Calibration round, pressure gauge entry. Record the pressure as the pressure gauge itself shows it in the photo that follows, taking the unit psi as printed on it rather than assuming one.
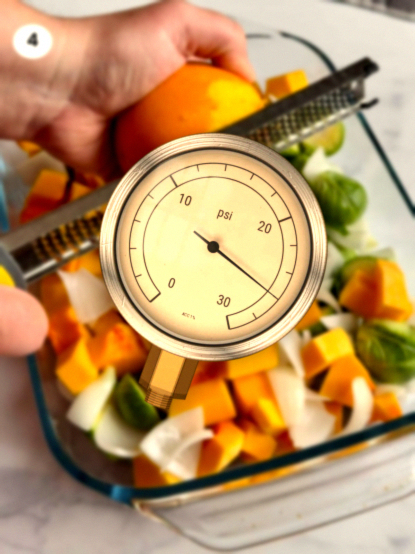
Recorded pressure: 26 psi
